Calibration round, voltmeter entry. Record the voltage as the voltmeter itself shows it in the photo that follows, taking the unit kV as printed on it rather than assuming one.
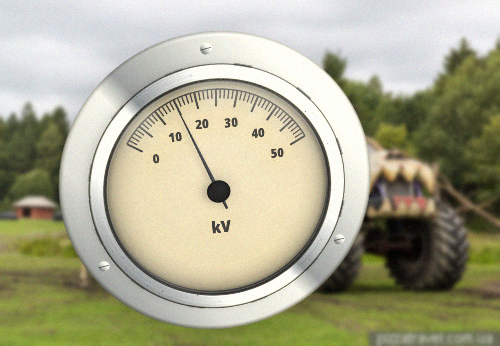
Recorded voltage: 15 kV
